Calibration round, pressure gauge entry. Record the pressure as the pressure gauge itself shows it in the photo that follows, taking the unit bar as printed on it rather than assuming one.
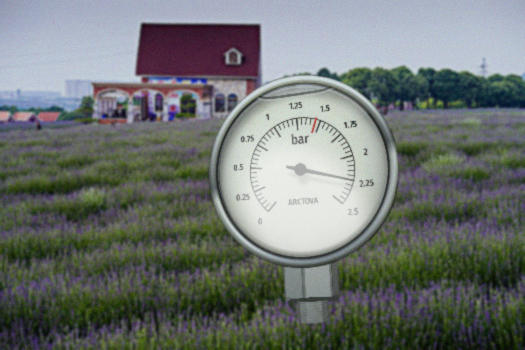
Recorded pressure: 2.25 bar
